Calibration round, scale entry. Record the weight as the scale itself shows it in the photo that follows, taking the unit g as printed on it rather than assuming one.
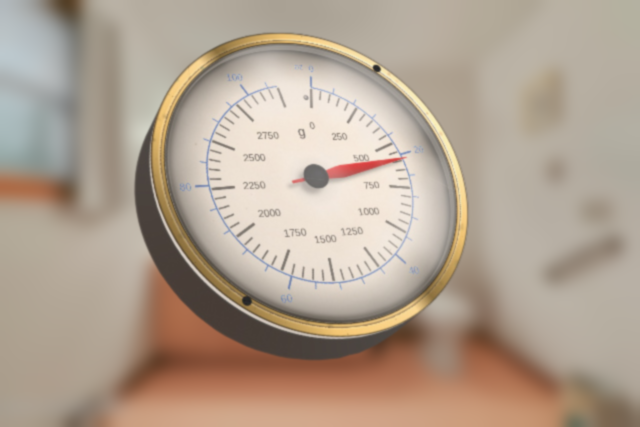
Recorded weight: 600 g
